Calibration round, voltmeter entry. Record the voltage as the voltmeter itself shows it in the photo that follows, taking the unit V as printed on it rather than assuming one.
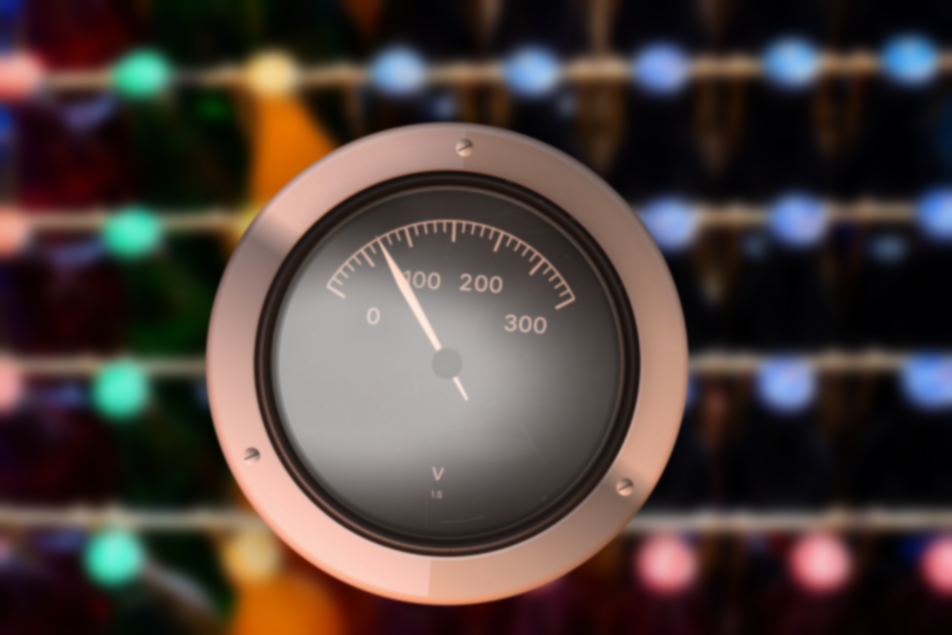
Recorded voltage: 70 V
